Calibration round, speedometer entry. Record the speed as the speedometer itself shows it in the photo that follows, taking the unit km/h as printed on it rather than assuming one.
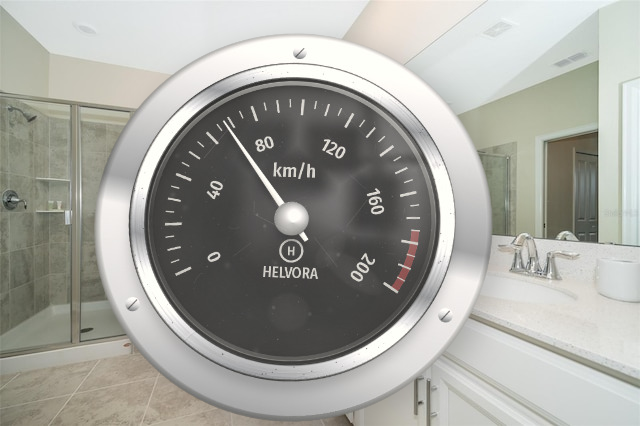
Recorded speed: 67.5 km/h
